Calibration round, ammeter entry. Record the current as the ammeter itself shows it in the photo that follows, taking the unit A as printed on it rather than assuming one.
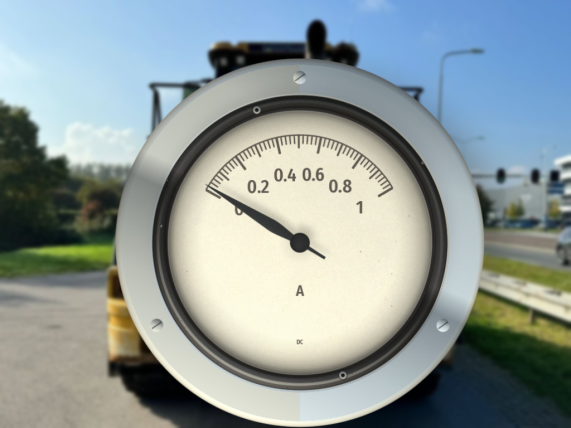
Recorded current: 0.02 A
